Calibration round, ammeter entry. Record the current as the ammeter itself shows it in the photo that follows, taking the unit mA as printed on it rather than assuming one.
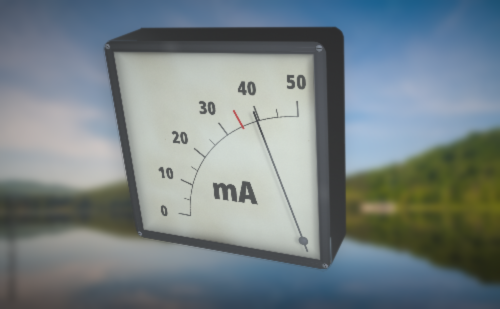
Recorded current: 40 mA
